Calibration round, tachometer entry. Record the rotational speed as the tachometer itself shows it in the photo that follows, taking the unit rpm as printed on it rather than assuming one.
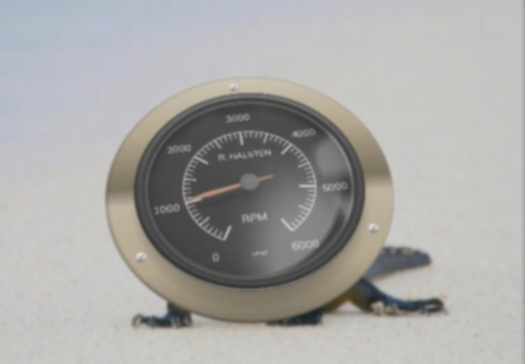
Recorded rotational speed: 1000 rpm
